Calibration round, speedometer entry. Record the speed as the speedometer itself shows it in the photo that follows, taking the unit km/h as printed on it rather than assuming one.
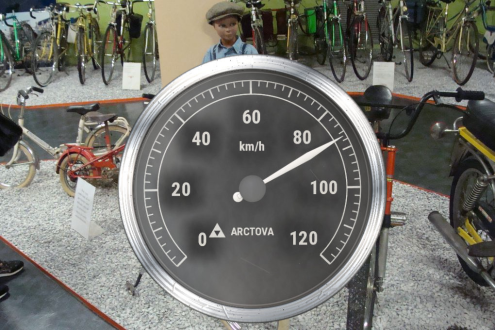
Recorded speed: 87 km/h
